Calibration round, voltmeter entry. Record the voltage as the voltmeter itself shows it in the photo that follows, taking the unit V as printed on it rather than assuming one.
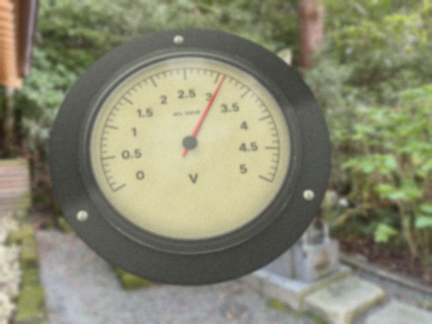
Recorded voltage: 3.1 V
